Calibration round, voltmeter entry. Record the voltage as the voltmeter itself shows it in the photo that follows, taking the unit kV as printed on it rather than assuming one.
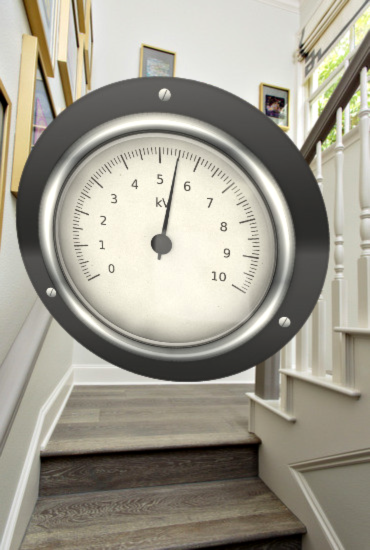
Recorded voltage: 5.5 kV
